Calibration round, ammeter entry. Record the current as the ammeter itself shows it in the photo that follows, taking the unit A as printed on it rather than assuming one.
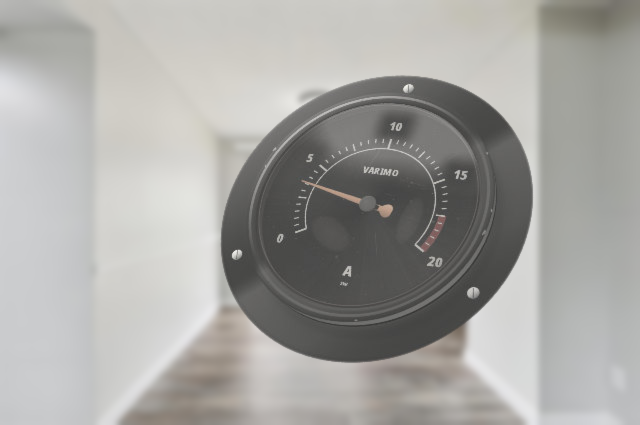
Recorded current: 3.5 A
